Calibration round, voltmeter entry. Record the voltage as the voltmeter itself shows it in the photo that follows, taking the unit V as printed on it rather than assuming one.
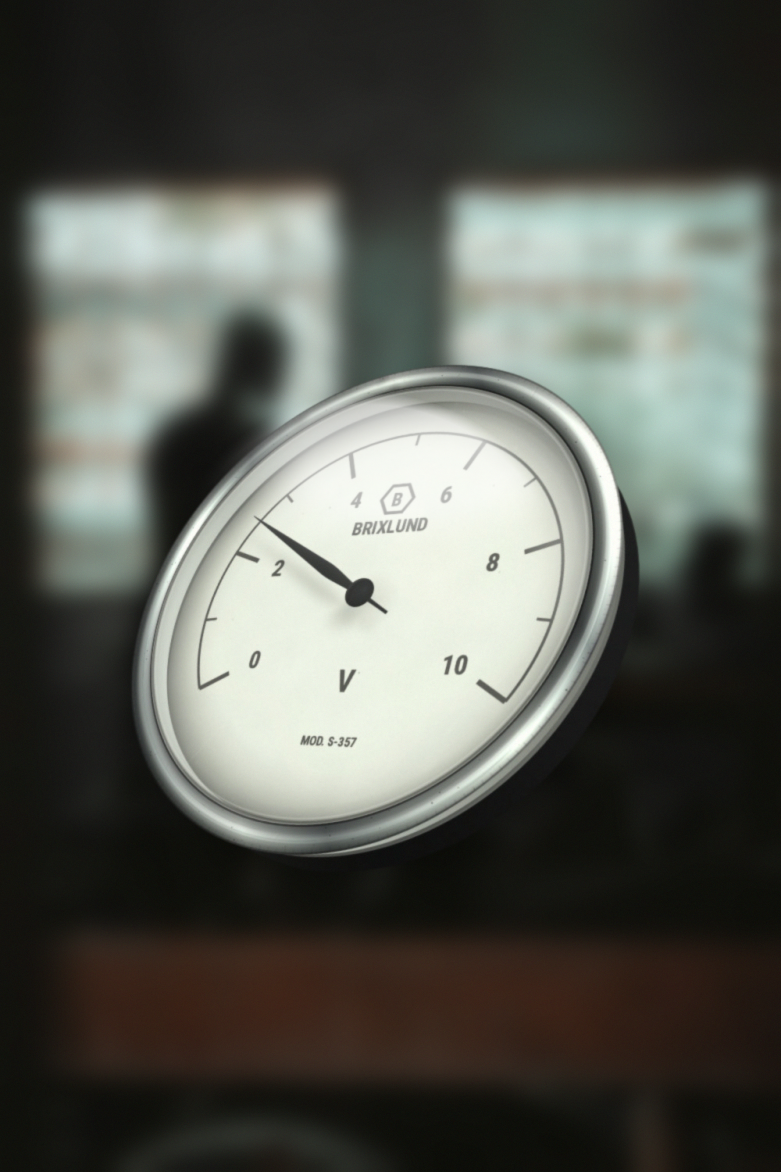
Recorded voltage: 2.5 V
